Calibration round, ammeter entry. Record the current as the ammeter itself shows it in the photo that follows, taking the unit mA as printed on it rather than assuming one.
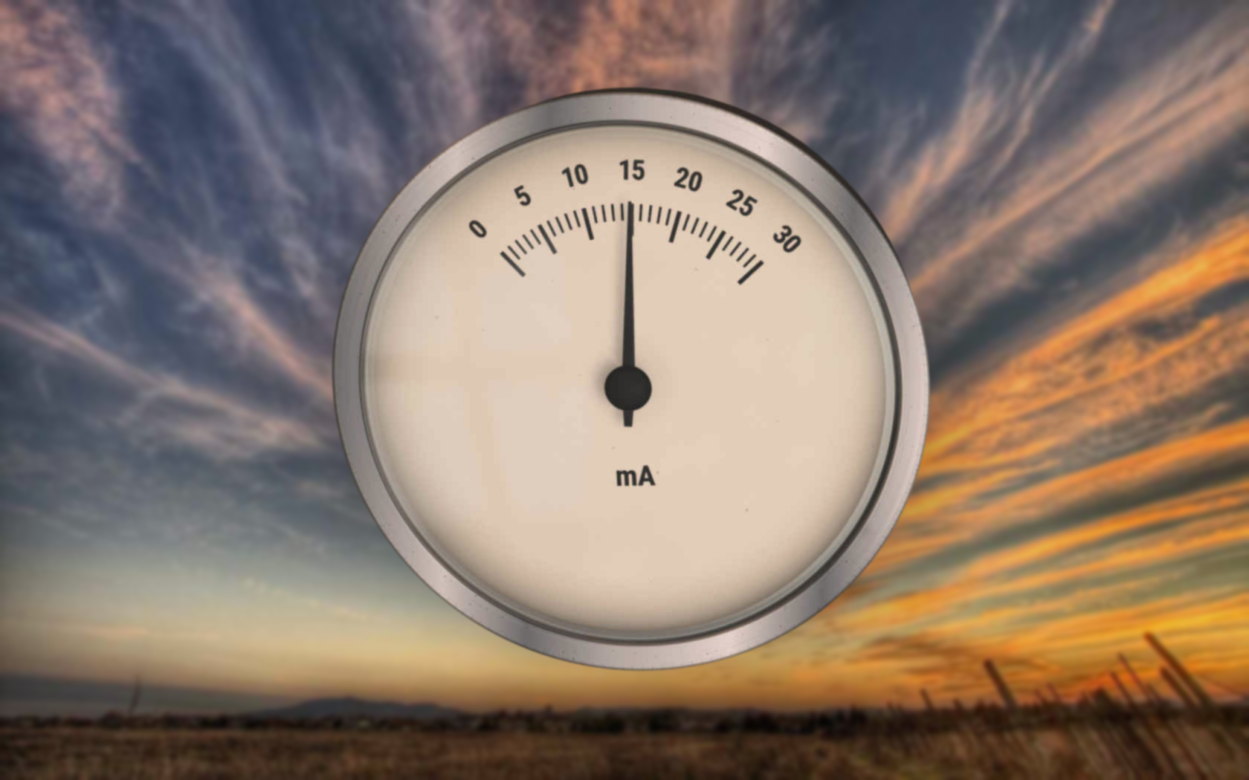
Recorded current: 15 mA
